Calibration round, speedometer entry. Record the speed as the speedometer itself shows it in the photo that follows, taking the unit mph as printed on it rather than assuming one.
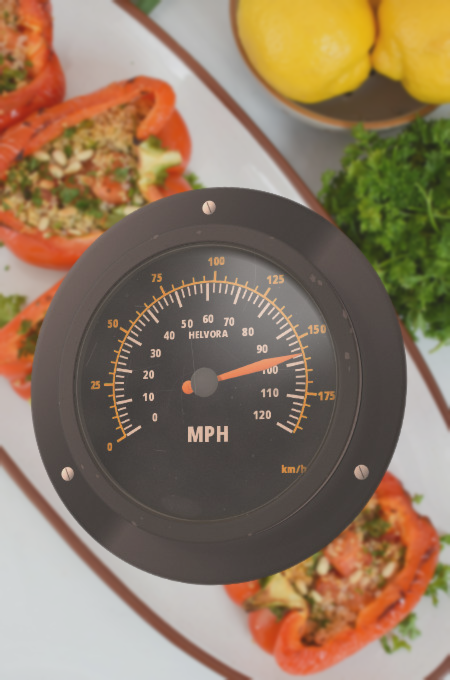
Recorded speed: 98 mph
